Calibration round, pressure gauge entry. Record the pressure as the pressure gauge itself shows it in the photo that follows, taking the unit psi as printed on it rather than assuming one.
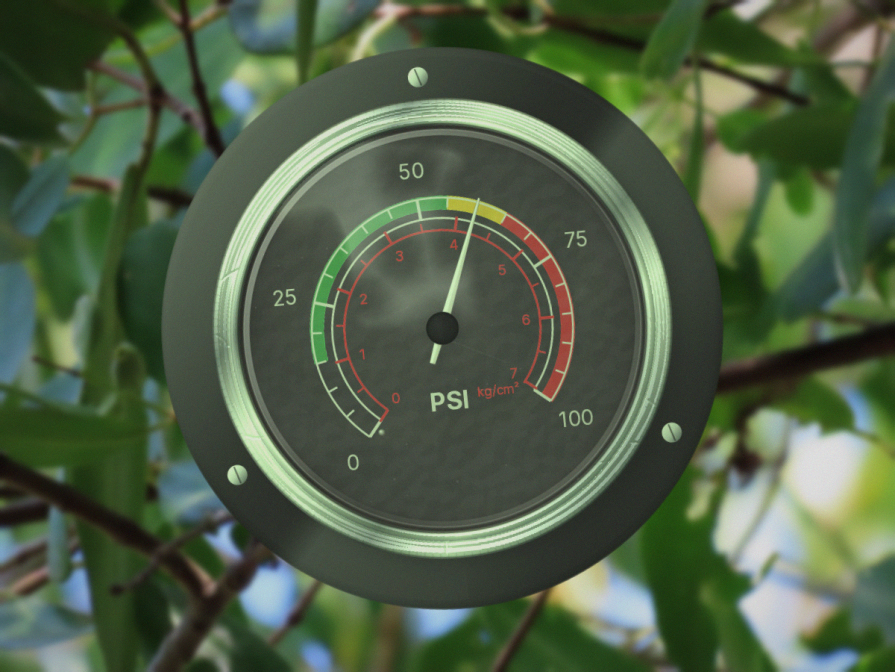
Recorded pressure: 60 psi
